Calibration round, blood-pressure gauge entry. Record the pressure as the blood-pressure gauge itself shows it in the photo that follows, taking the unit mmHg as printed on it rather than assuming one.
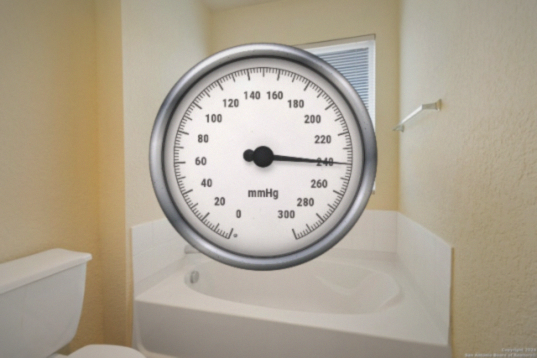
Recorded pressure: 240 mmHg
